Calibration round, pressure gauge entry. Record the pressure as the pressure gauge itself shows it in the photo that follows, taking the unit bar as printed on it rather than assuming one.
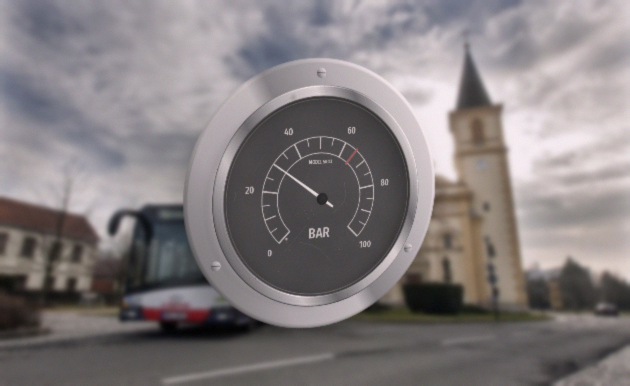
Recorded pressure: 30 bar
